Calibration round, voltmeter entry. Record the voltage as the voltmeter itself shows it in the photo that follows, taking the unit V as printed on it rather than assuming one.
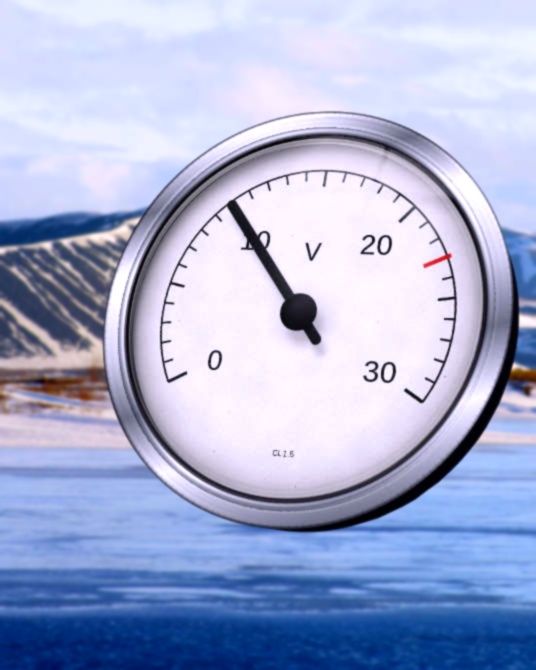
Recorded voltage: 10 V
